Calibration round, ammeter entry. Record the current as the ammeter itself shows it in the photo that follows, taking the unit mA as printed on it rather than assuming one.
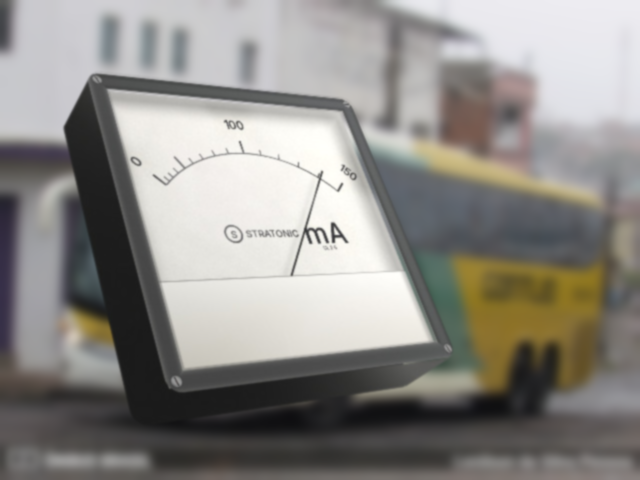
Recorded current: 140 mA
